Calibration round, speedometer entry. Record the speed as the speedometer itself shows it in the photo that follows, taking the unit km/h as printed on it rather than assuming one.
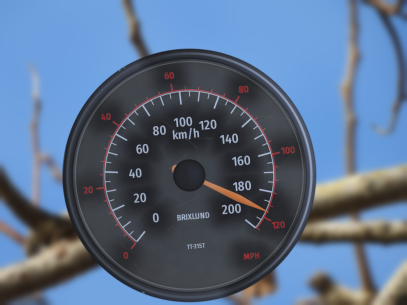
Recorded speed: 190 km/h
